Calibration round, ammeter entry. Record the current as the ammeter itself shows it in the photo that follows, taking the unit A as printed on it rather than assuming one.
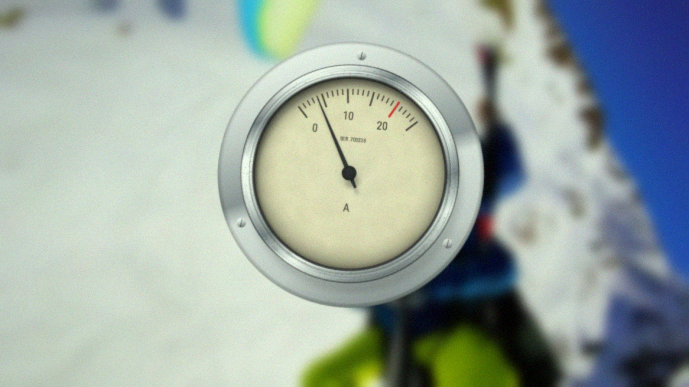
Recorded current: 4 A
